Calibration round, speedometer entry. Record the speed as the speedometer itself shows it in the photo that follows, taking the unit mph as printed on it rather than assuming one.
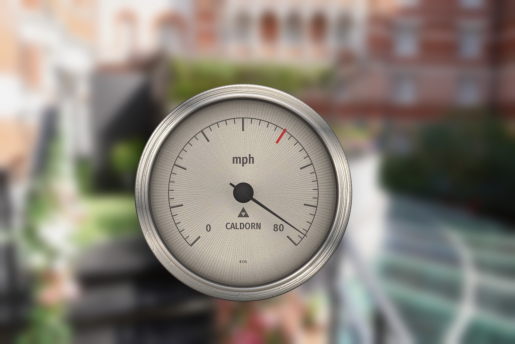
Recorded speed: 77 mph
